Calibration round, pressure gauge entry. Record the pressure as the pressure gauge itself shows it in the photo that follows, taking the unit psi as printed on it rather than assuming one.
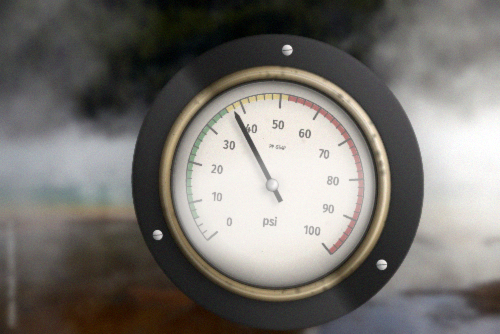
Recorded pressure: 38 psi
